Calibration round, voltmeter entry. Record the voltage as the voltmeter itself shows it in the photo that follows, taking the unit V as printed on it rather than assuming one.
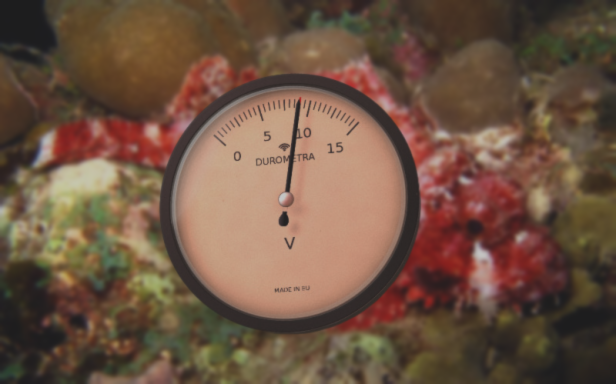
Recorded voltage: 9 V
